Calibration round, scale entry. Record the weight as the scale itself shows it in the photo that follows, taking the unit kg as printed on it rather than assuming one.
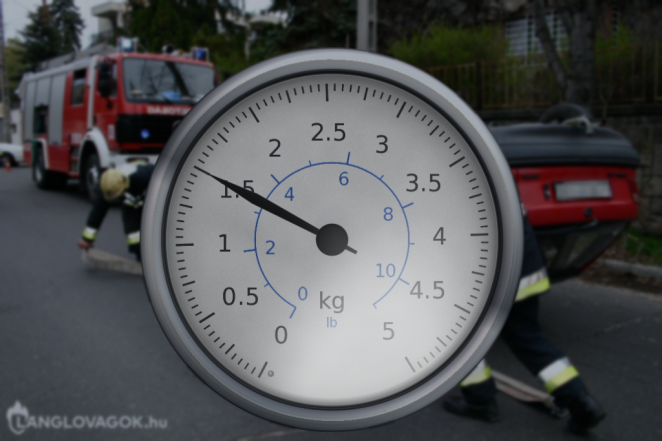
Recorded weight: 1.5 kg
